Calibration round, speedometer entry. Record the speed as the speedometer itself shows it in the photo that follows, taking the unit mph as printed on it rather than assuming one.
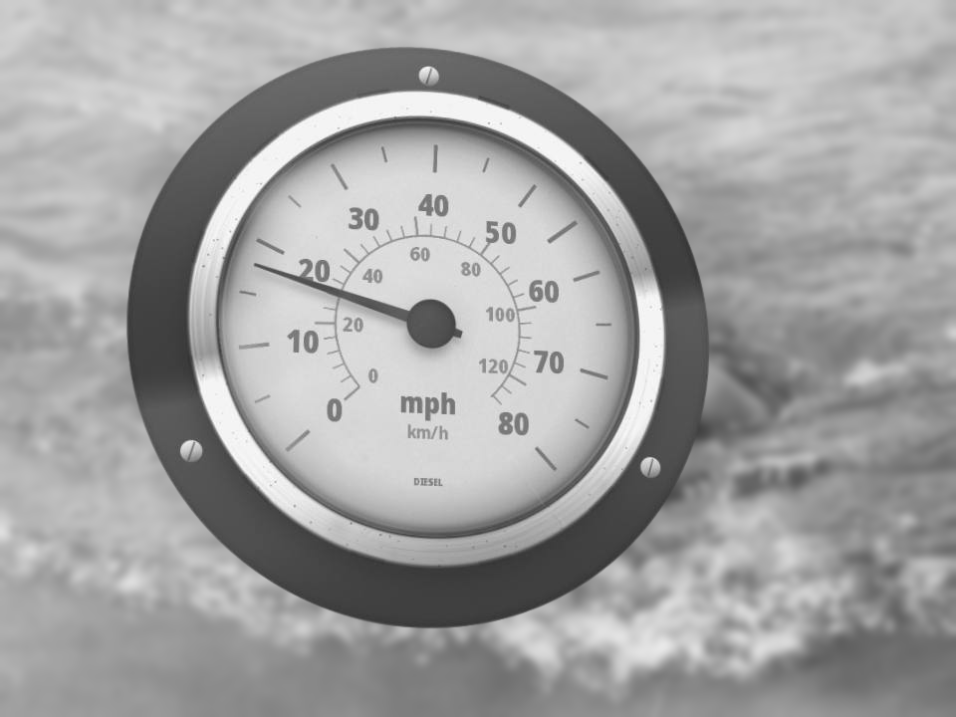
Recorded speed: 17.5 mph
